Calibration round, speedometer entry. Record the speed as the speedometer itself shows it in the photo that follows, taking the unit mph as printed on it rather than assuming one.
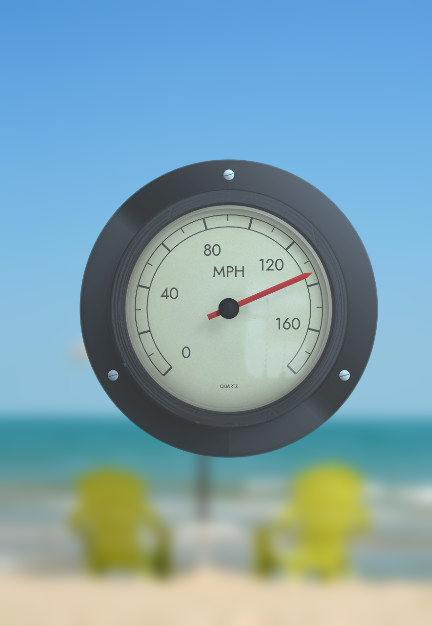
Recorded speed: 135 mph
